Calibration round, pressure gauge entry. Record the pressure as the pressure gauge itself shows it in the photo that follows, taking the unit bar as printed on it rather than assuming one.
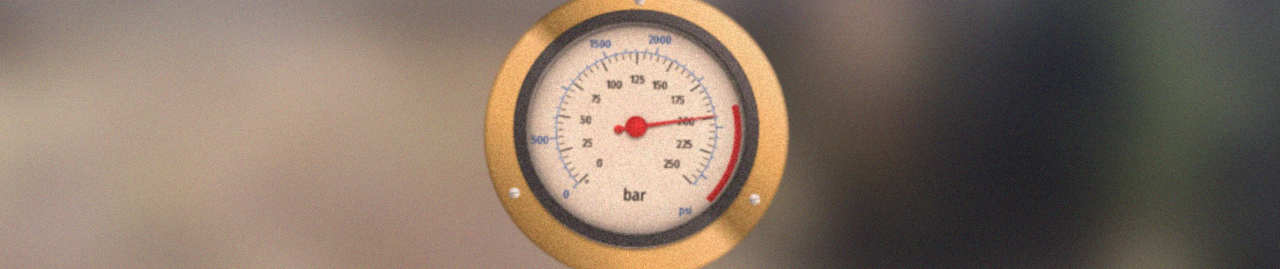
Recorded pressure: 200 bar
